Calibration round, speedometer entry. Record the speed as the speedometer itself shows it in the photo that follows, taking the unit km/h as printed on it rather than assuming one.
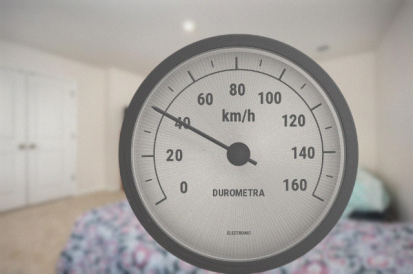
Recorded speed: 40 km/h
